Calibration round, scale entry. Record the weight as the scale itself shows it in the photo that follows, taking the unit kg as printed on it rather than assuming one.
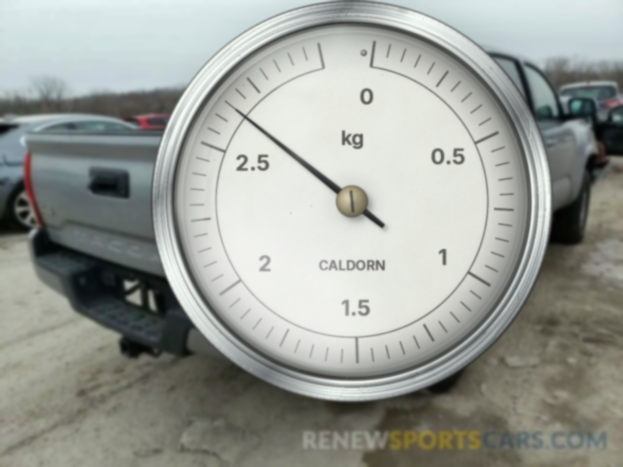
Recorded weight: 2.65 kg
